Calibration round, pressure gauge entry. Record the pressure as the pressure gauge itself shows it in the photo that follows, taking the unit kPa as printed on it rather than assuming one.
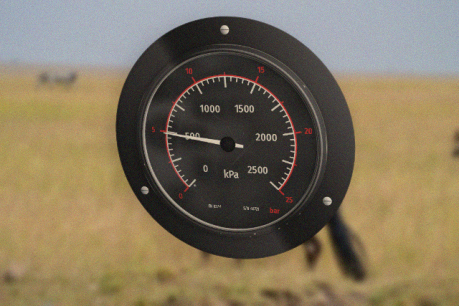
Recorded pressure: 500 kPa
